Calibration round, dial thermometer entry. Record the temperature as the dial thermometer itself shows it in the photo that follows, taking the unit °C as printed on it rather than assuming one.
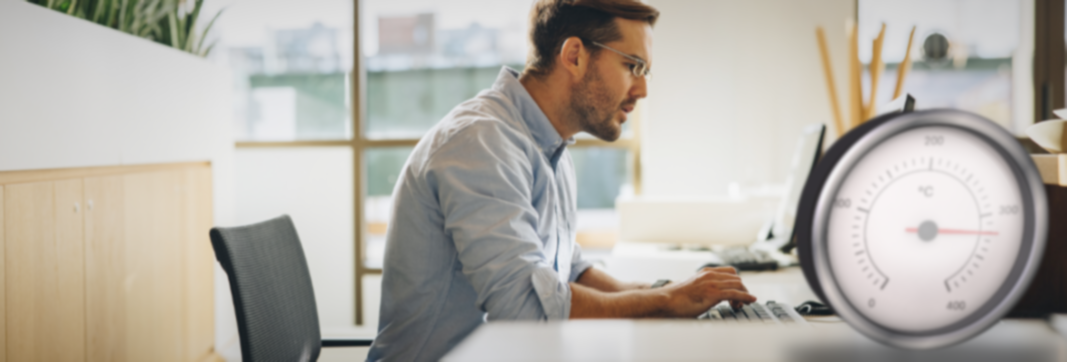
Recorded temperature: 320 °C
